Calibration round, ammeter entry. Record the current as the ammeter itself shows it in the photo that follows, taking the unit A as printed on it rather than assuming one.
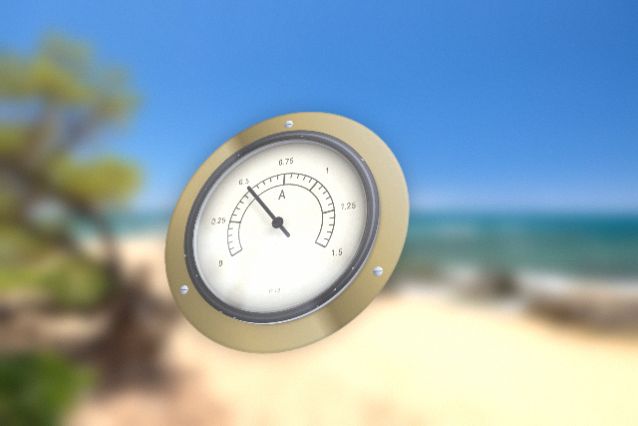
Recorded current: 0.5 A
